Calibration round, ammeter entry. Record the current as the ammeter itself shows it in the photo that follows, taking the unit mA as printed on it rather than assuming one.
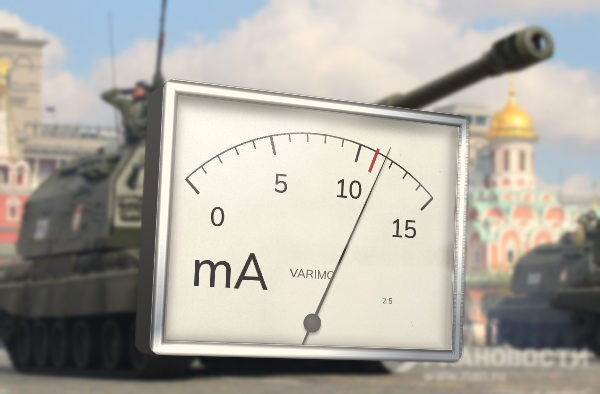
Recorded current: 11.5 mA
